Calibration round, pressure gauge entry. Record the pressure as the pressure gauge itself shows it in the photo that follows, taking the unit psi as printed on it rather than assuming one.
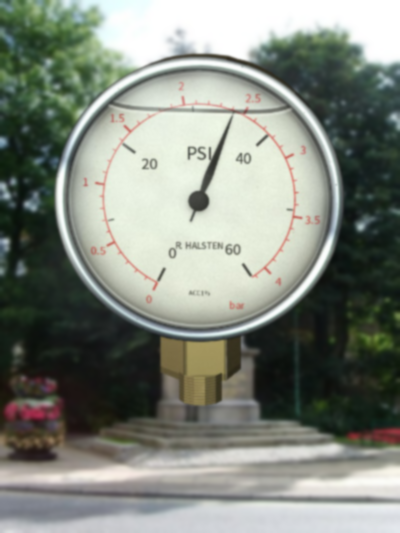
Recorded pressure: 35 psi
